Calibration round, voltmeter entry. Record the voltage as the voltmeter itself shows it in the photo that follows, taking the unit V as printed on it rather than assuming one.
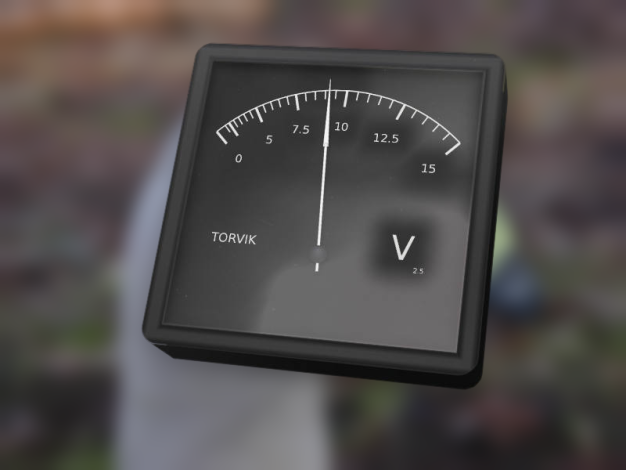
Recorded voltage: 9.25 V
